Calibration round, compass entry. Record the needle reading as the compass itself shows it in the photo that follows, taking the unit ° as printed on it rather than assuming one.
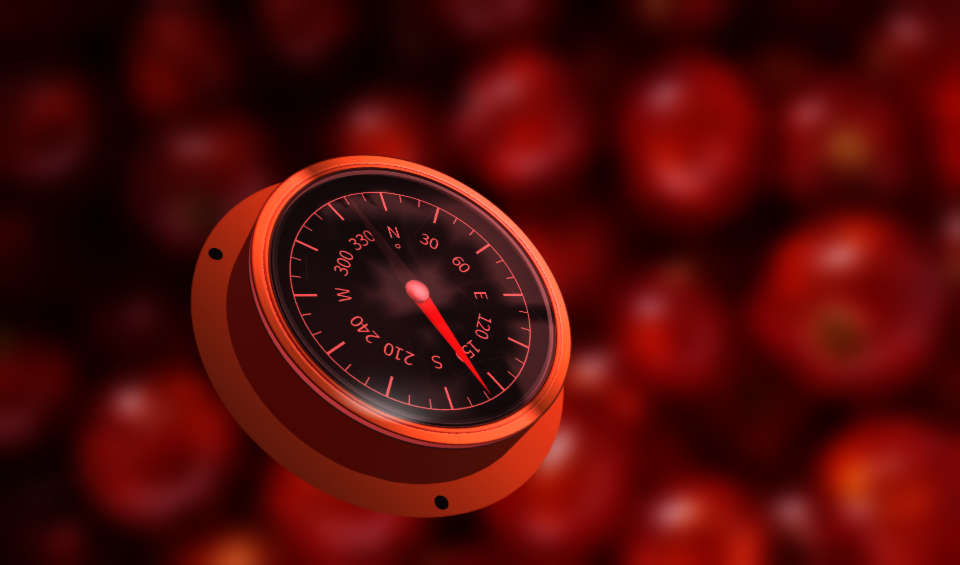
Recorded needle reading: 160 °
